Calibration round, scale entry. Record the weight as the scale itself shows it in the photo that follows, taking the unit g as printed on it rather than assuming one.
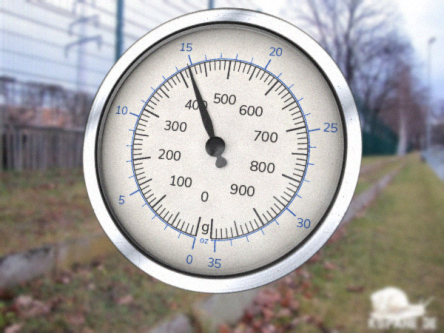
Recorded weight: 420 g
